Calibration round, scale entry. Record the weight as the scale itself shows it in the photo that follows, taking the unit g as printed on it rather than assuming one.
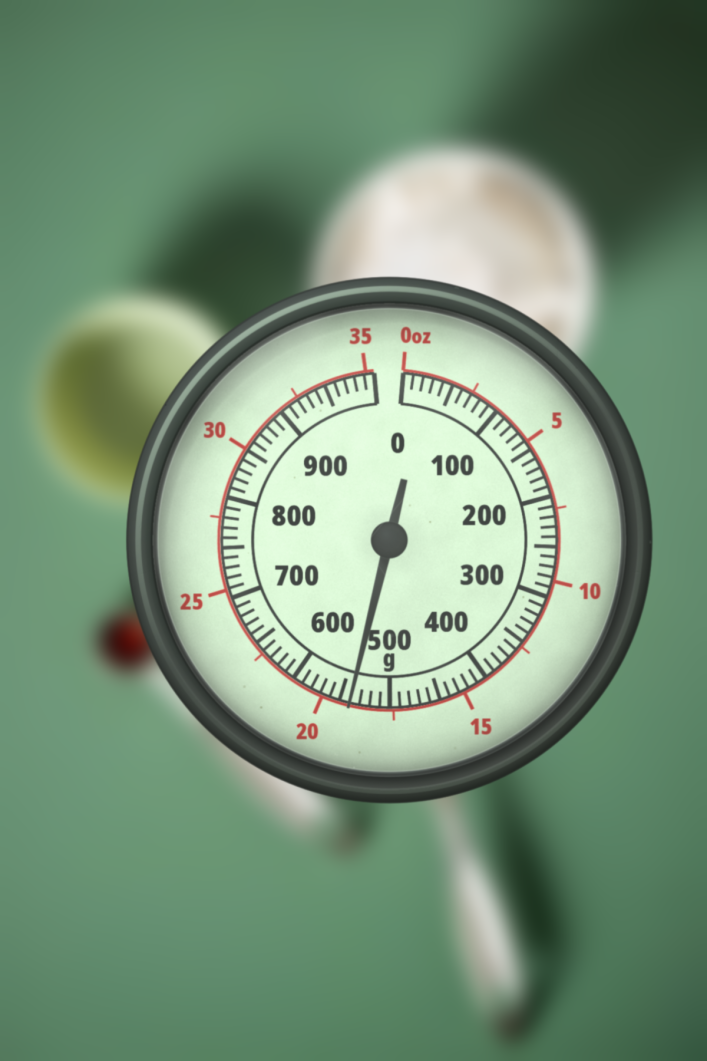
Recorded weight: 540 g
